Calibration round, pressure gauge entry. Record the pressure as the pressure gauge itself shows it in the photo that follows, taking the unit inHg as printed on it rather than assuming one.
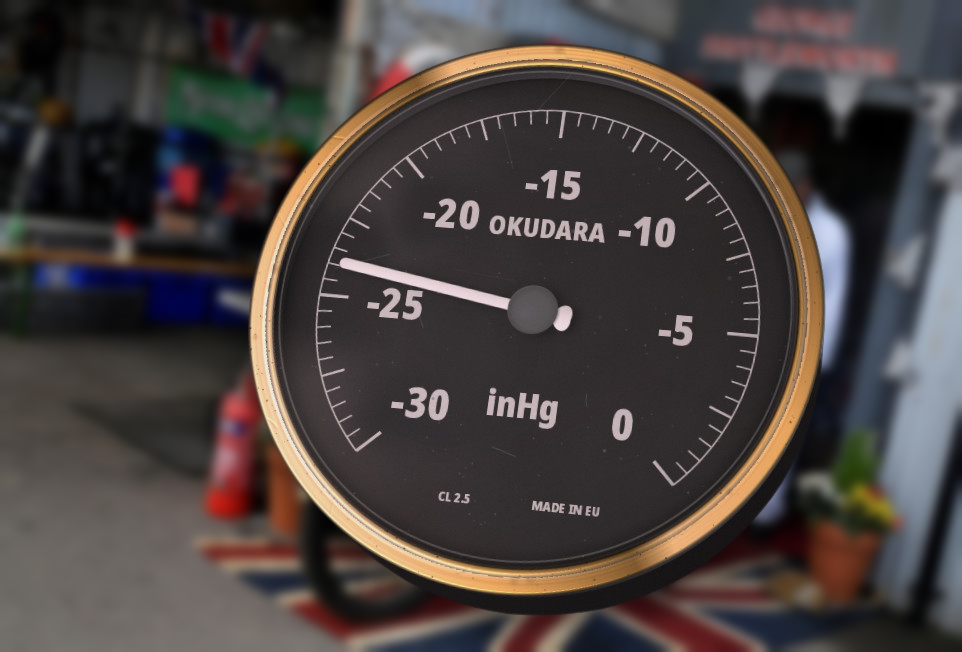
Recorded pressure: -24 inHg
